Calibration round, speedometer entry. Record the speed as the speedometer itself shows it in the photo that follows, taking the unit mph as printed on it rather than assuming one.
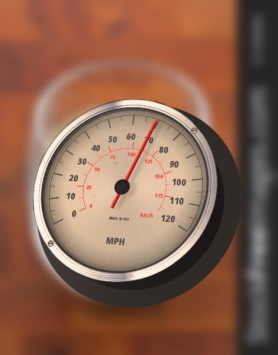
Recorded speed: 70 mph
